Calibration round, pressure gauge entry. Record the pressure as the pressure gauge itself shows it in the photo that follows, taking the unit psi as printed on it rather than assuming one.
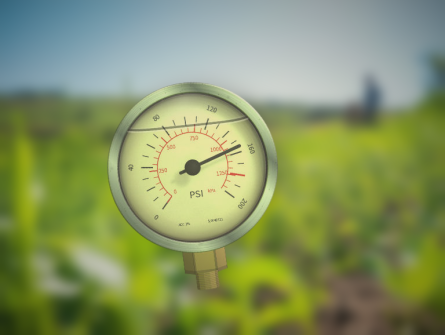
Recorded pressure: 155 psi
